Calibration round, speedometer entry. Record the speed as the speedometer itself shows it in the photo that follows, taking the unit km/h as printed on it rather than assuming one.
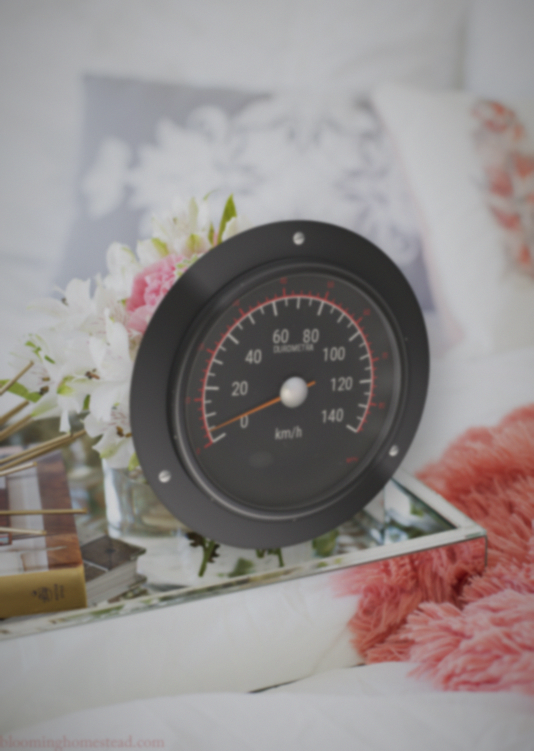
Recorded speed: 5 km/h
